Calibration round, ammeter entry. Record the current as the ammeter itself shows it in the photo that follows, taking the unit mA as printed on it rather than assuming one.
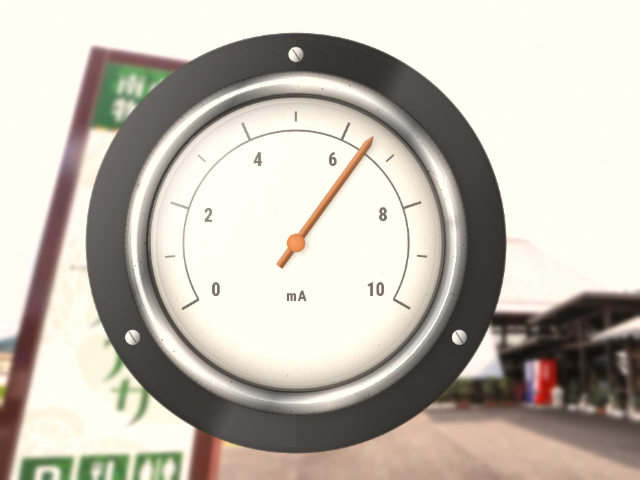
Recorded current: 6.5 mA
